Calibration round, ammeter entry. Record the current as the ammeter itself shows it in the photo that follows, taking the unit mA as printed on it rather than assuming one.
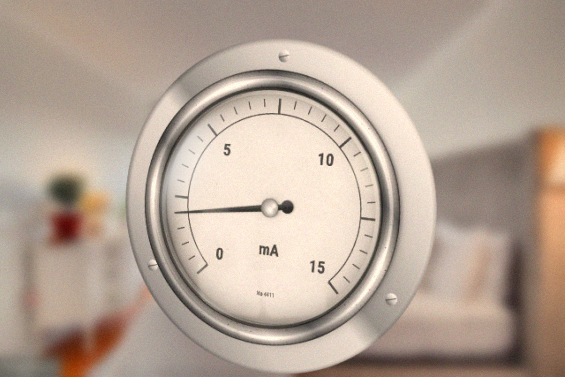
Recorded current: 2 mA
